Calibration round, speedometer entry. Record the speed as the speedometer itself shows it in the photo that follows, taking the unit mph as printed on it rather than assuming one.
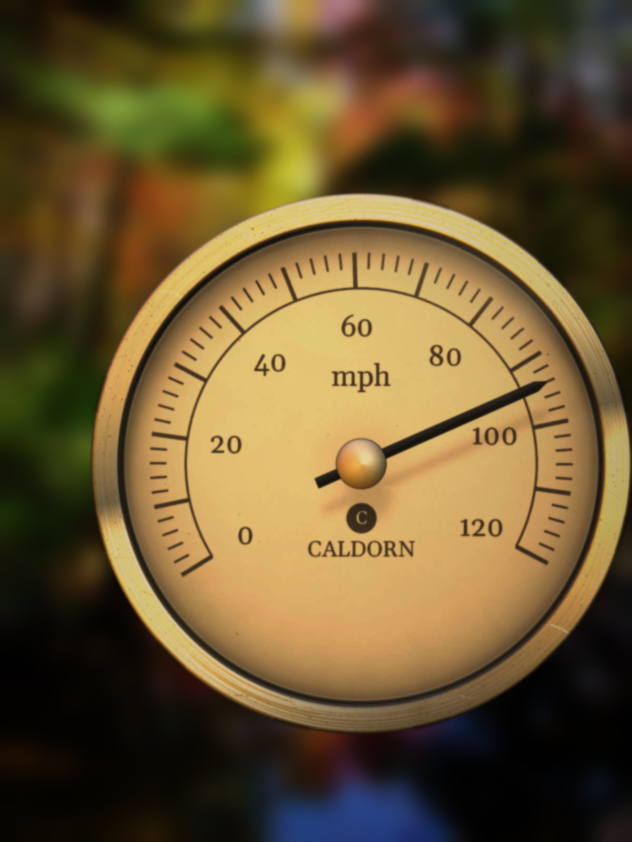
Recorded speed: 94 mph
